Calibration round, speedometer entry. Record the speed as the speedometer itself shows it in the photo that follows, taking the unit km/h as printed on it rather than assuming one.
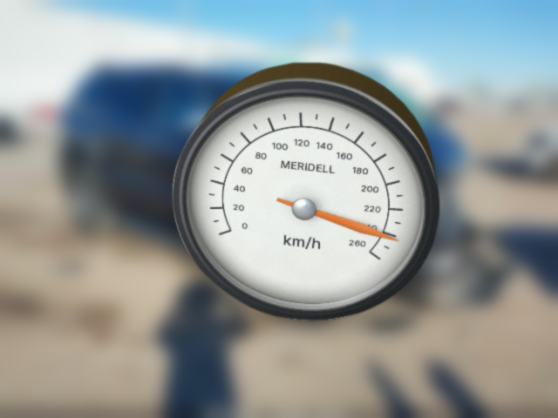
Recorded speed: 240 km/h
